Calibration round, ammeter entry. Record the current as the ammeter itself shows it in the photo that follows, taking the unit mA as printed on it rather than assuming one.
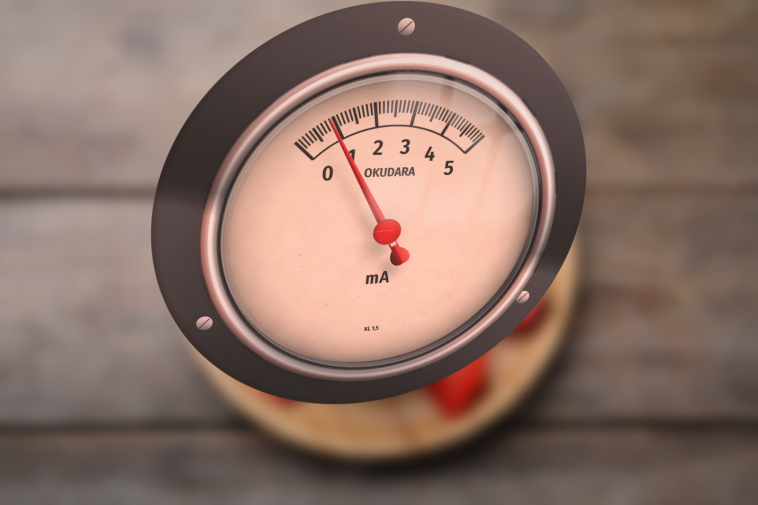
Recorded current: 0.9 mA
